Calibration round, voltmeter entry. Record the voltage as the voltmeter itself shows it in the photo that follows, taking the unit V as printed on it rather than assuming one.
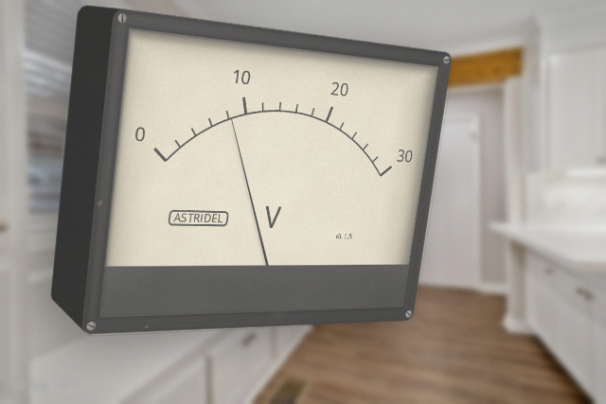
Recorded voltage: 8 V
